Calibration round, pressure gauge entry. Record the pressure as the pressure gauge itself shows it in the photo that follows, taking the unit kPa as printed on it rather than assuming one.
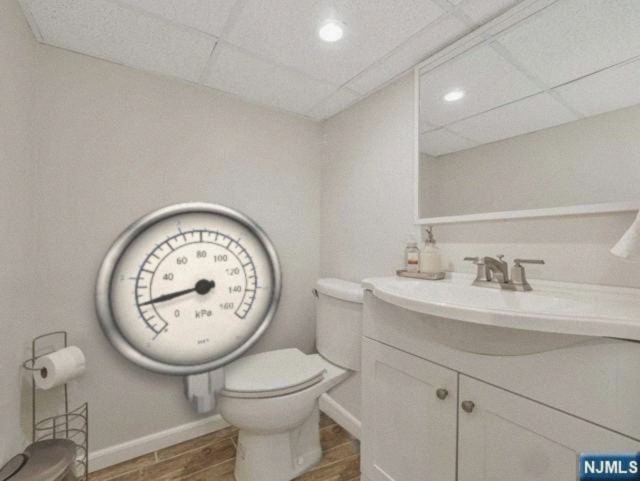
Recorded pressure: 20 kPa
